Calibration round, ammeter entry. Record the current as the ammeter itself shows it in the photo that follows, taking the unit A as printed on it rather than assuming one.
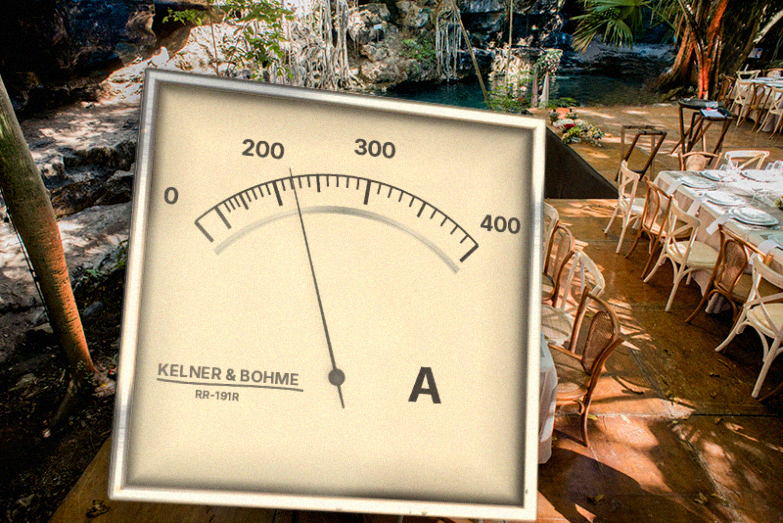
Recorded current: 220 A
